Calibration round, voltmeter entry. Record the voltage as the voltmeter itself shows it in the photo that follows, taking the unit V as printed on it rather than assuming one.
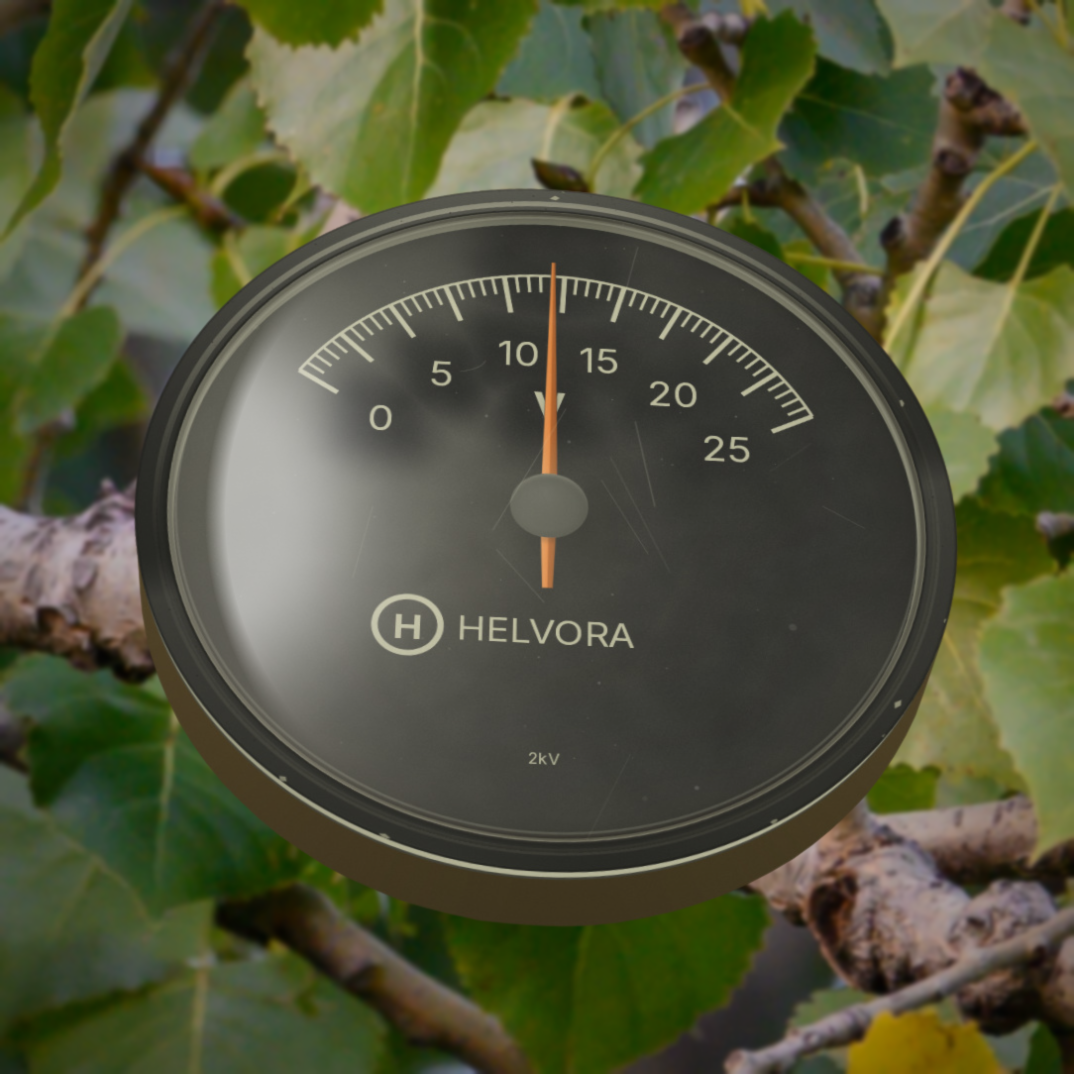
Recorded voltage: 12 V
